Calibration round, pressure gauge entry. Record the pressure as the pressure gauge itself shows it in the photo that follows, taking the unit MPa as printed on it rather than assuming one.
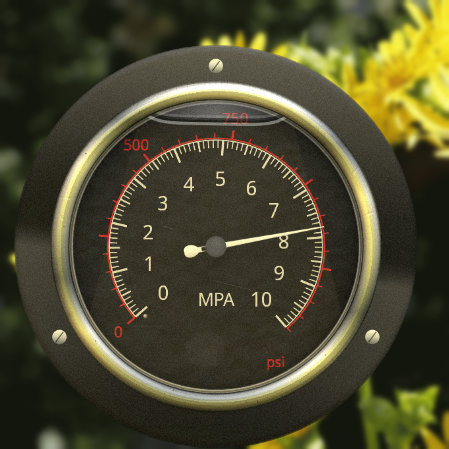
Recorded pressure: 7.8 MPa
